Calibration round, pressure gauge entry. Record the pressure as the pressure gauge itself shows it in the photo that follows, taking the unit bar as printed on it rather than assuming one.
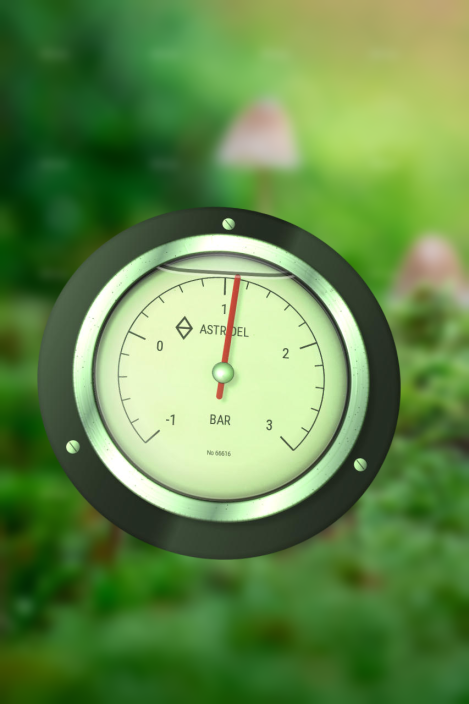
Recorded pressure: 1.1 bar
